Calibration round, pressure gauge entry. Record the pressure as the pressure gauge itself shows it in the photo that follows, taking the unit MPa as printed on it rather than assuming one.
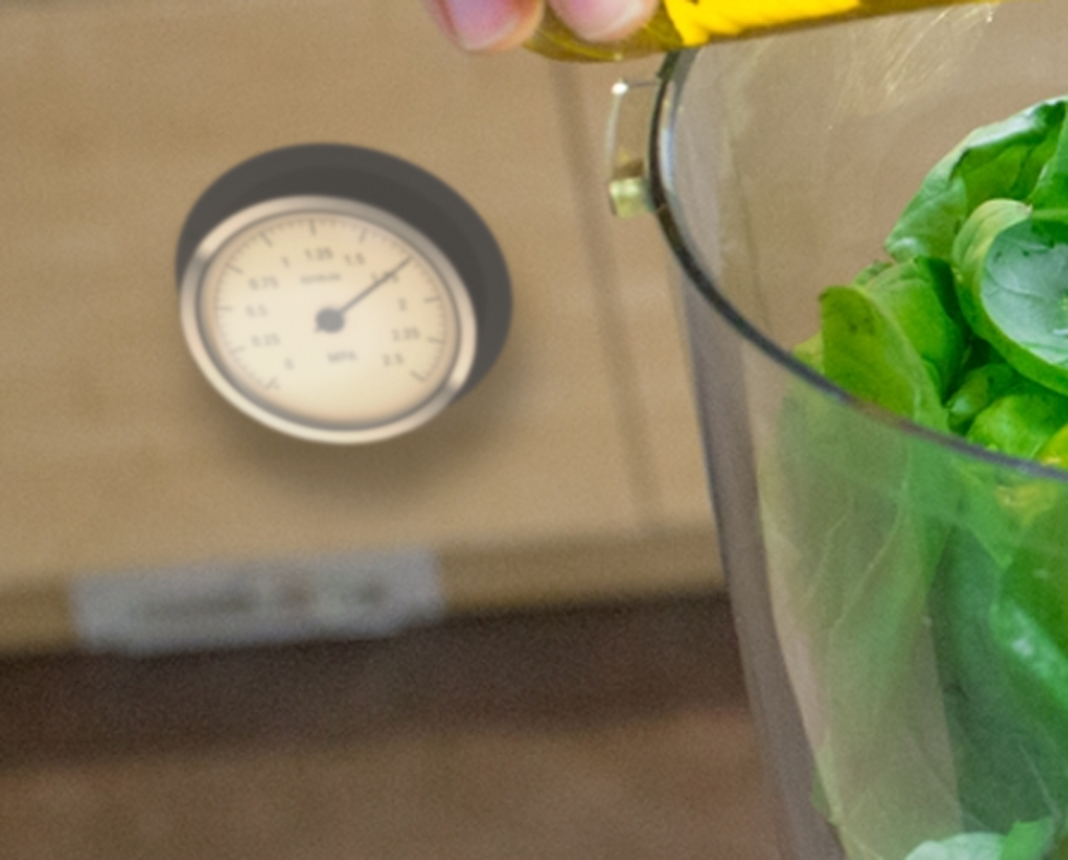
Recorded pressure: 1.75 MPa
